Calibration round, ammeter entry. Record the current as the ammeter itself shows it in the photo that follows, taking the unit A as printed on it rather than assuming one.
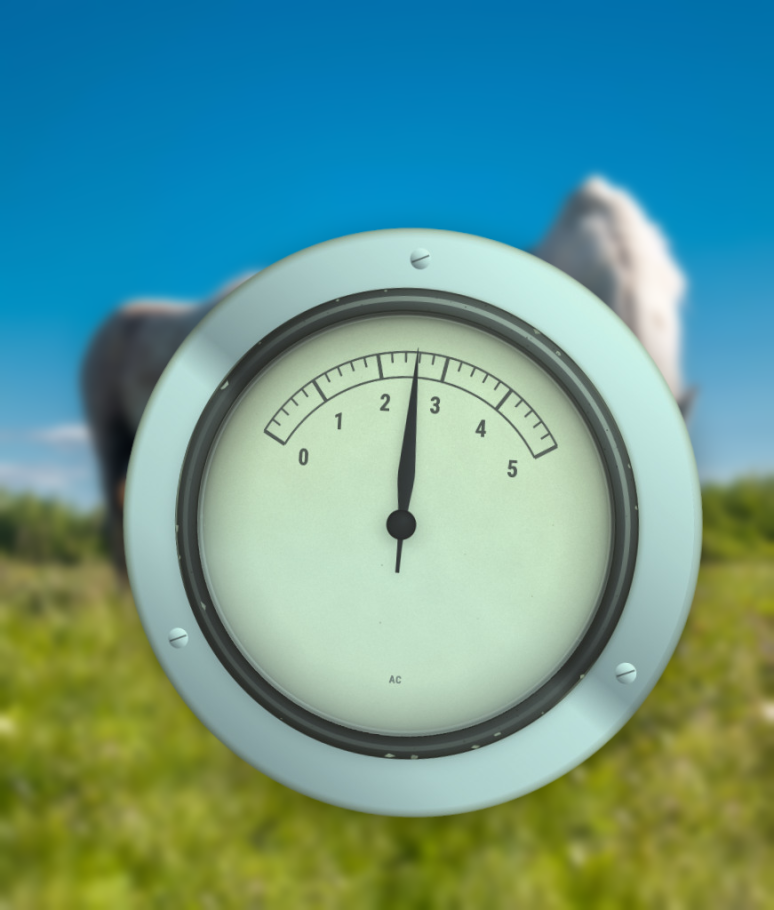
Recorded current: 2.6 A
